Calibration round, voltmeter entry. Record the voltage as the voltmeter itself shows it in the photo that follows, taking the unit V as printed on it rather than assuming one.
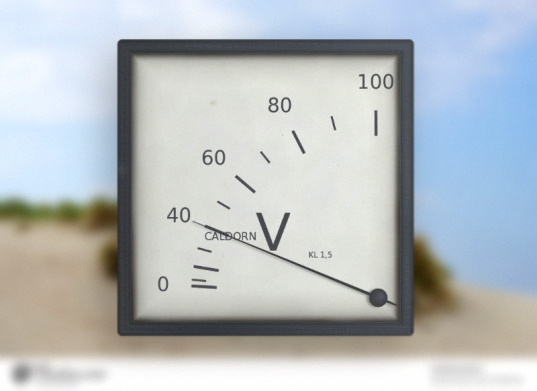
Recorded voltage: 40 V
